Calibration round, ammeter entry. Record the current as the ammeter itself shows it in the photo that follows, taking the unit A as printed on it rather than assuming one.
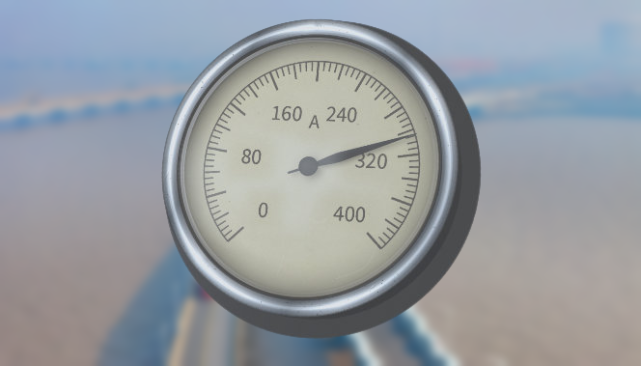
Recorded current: 305 A
